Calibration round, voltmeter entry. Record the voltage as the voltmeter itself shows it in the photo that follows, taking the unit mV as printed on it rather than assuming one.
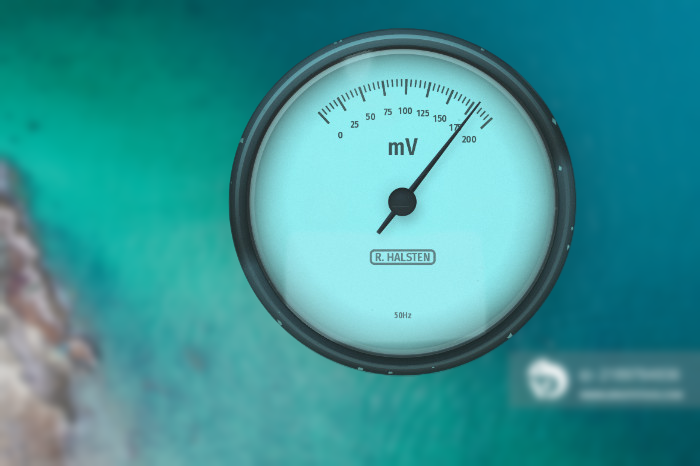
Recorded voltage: 180 mV
